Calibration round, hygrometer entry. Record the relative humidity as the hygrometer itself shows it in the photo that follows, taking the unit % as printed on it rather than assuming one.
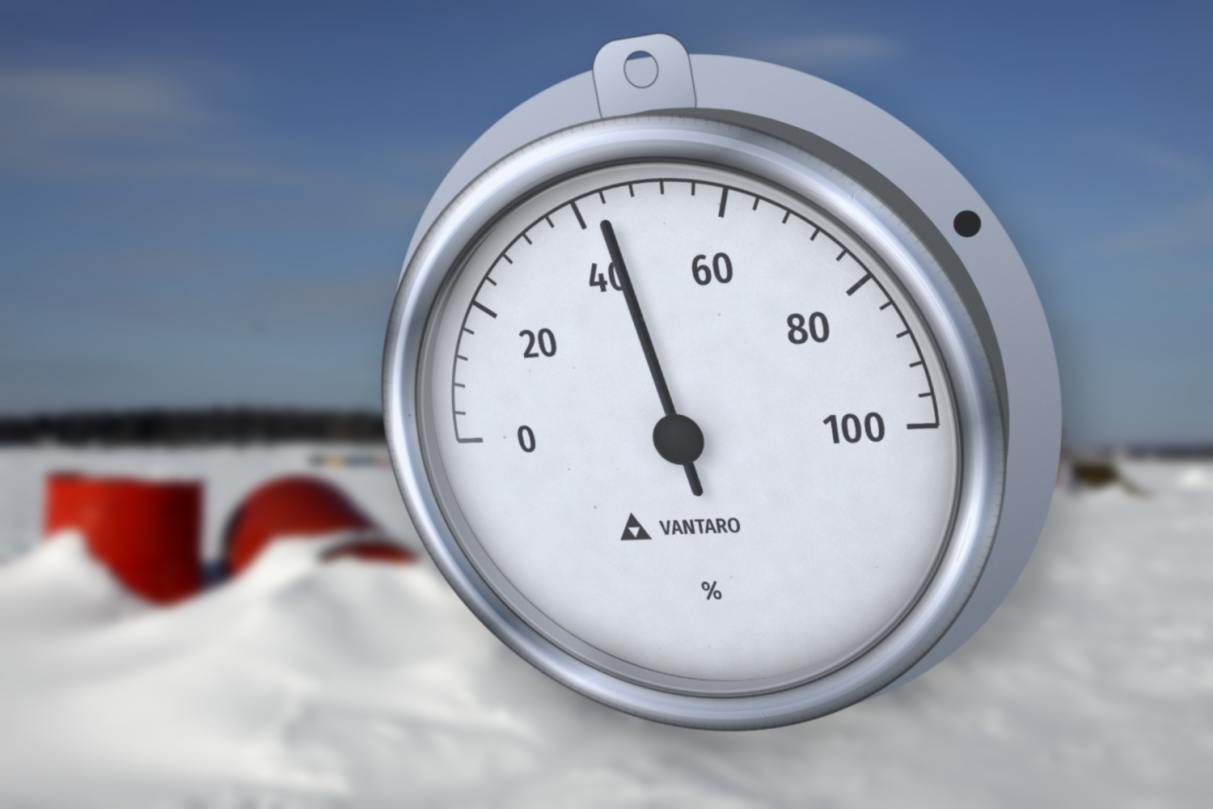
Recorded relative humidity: 44 %
